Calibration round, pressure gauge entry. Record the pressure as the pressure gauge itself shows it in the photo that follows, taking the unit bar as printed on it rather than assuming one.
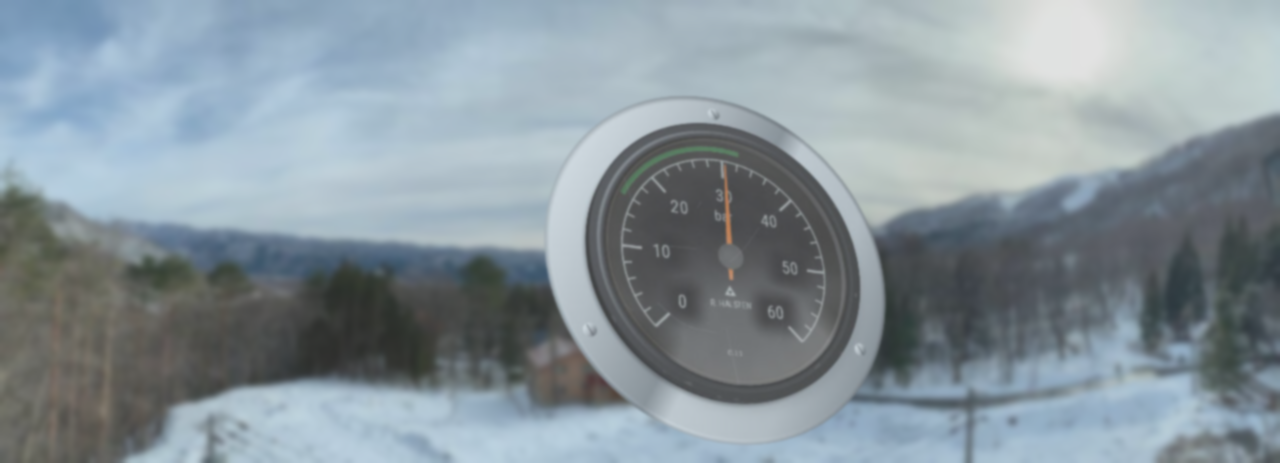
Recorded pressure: 30 bar
